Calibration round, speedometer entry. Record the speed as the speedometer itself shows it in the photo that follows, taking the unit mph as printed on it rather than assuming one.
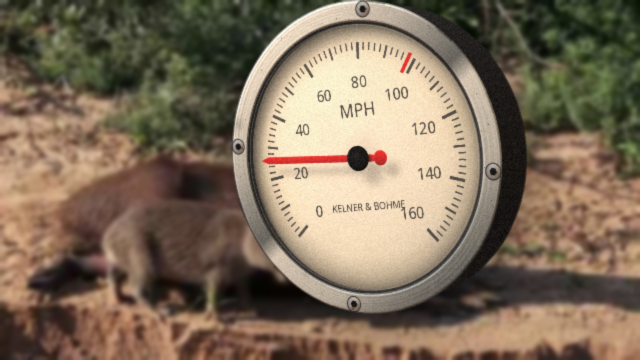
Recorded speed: 26 mph
